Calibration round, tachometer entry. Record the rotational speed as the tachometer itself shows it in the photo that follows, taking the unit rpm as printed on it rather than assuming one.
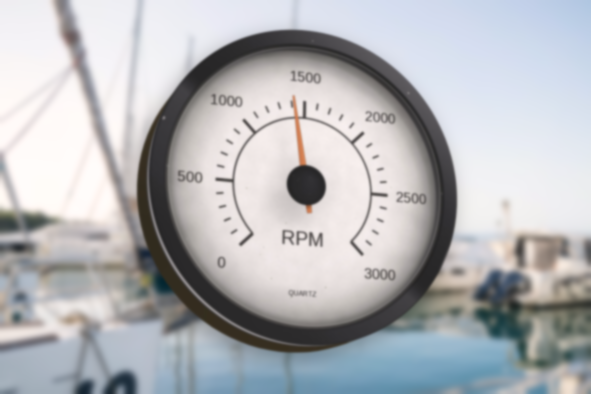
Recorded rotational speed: 1400 rpm
